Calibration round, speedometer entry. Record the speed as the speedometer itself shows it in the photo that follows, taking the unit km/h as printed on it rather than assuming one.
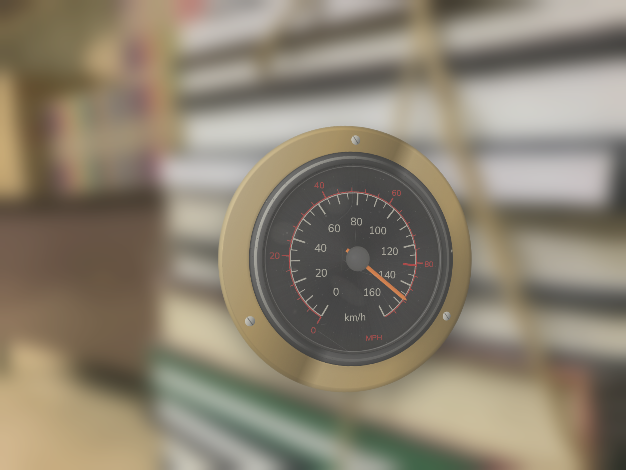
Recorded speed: 147.5 km/h
